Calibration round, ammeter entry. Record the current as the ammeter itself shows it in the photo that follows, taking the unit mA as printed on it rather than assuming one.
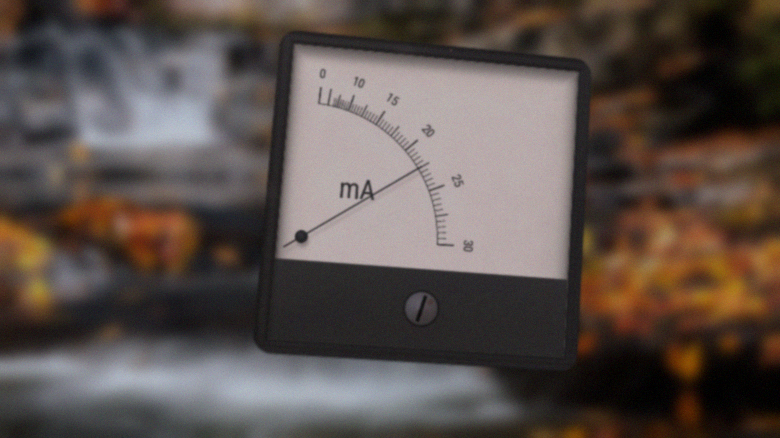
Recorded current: 22.5 mA
